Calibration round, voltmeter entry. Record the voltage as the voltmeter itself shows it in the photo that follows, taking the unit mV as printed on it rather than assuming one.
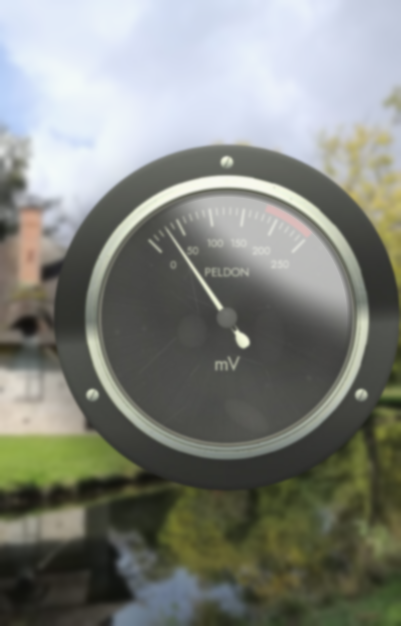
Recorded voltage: 30 mV
